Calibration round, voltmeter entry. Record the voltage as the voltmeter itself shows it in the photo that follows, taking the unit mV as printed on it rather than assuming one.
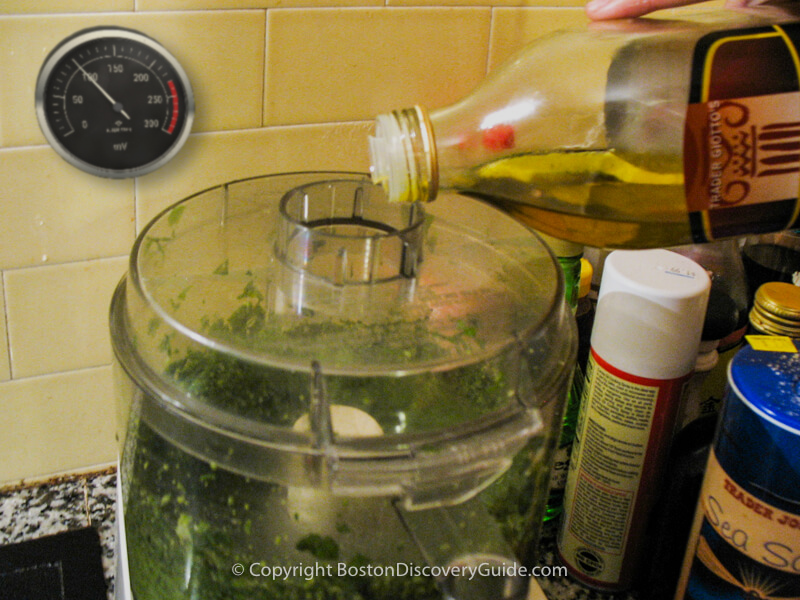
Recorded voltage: 100 mV
